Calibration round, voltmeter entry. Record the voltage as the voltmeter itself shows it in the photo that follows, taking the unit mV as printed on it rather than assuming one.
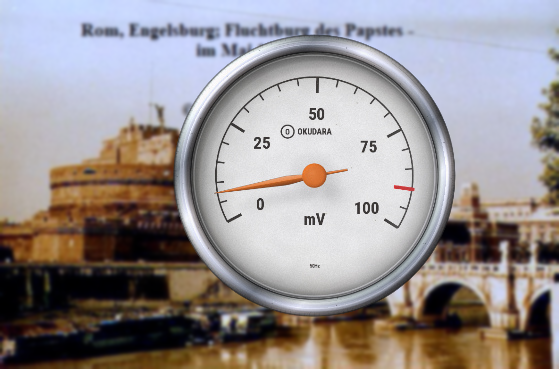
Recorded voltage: 7.5 mV
